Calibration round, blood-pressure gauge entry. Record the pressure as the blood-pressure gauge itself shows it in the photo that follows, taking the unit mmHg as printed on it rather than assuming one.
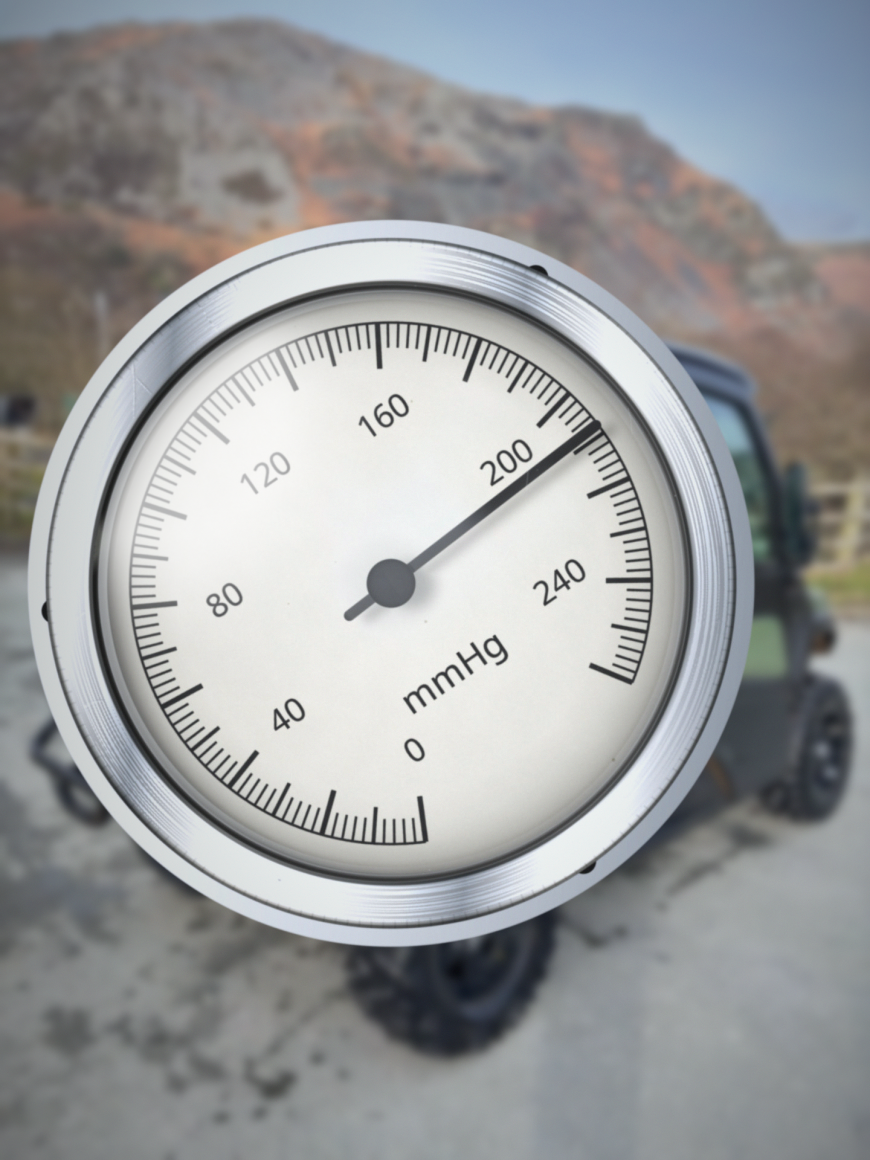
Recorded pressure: 208 mmHg
